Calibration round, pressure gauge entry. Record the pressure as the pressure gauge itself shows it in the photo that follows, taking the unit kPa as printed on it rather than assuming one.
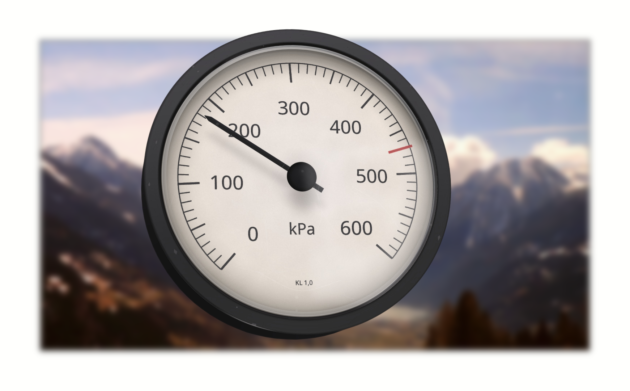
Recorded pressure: 180 kPa
